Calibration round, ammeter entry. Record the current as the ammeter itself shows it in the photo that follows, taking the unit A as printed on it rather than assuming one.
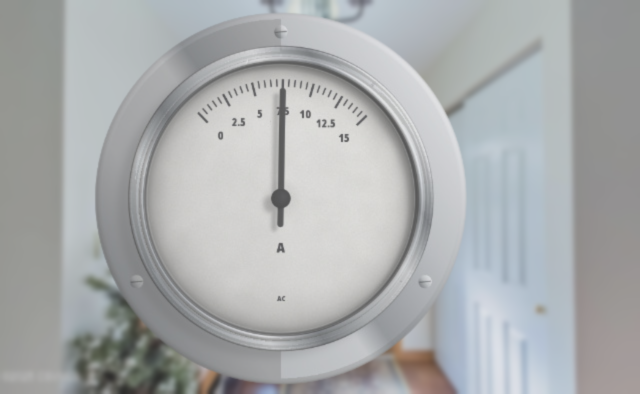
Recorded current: 7.5 A
